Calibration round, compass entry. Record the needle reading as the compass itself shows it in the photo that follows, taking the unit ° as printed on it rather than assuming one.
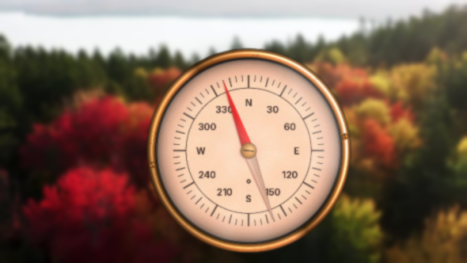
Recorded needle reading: 340 °
